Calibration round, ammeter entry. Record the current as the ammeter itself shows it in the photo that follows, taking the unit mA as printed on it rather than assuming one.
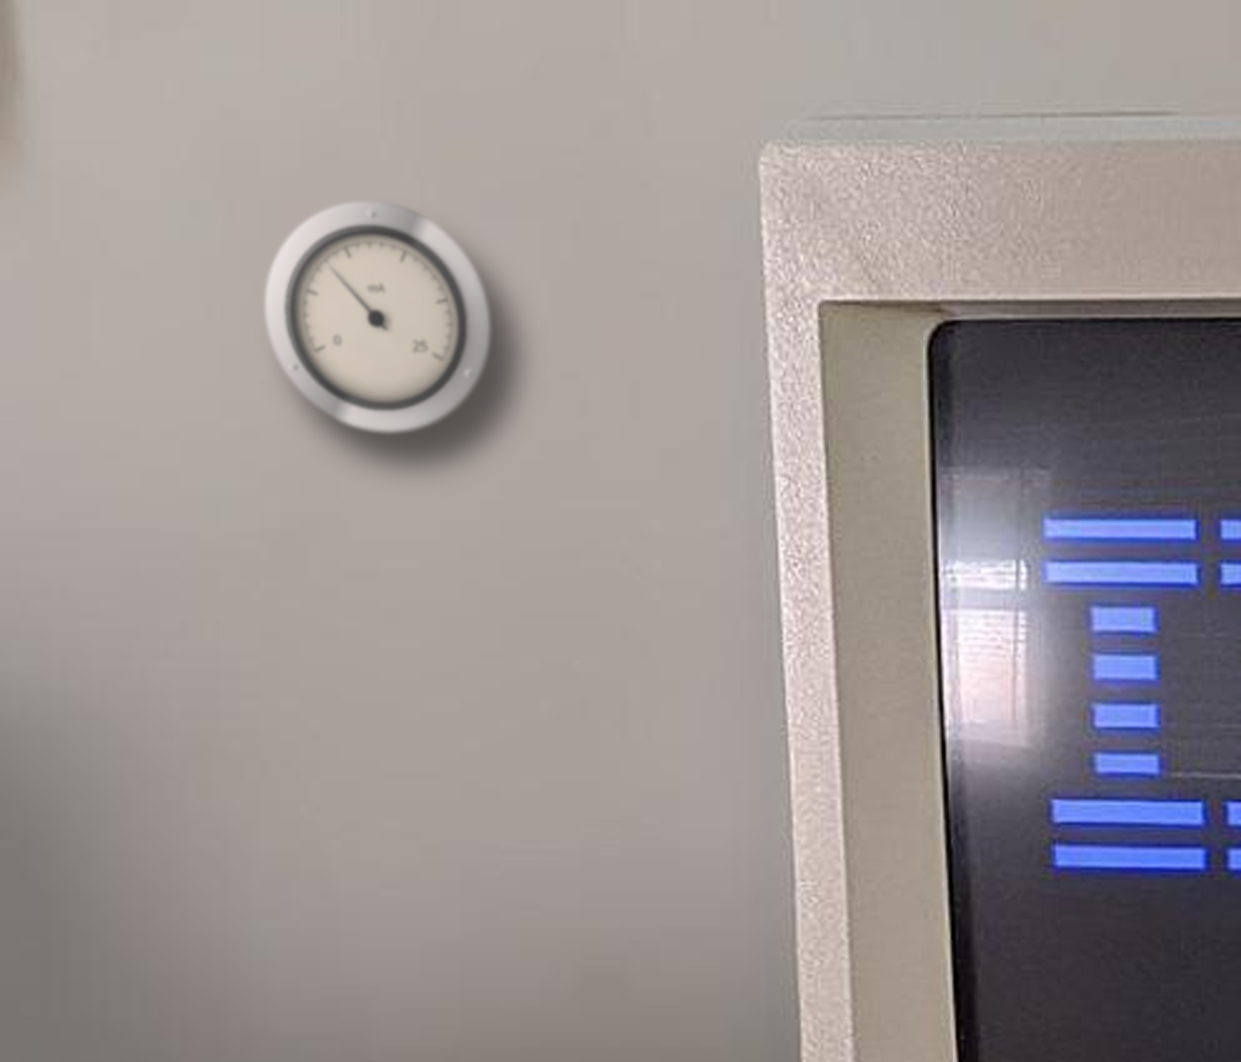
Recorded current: 8 mA
